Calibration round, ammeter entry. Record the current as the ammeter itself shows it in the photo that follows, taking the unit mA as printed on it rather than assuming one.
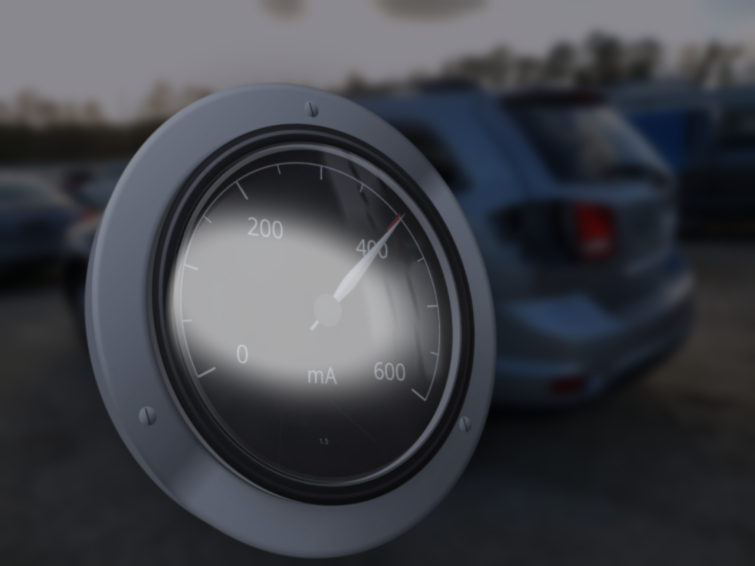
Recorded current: 400 mA
